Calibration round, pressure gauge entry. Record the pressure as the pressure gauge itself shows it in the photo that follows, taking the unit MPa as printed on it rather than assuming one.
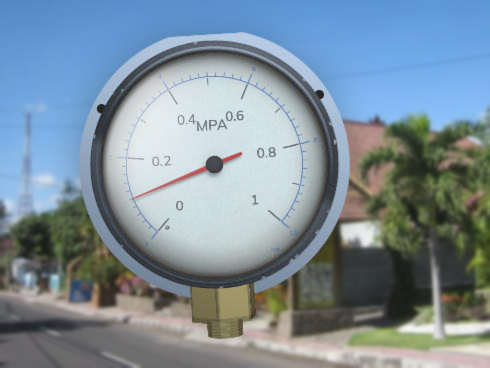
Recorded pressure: 0.1 MPa
